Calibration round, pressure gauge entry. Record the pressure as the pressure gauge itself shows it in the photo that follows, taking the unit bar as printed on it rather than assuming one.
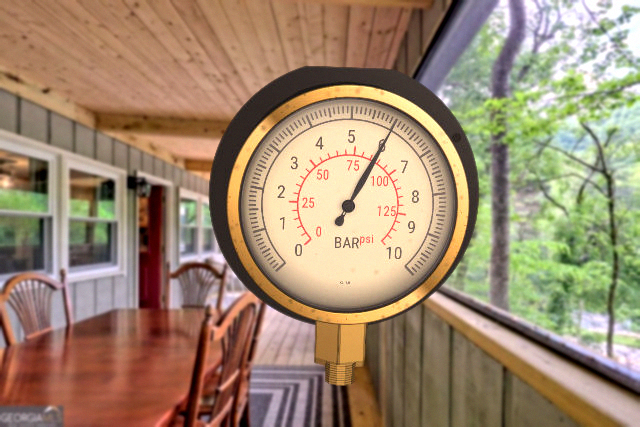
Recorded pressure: 6 bar
